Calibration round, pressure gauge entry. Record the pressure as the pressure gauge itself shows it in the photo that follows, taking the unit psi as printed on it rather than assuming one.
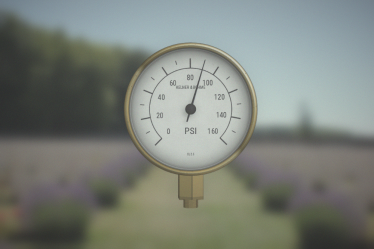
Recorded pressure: 90 psi
